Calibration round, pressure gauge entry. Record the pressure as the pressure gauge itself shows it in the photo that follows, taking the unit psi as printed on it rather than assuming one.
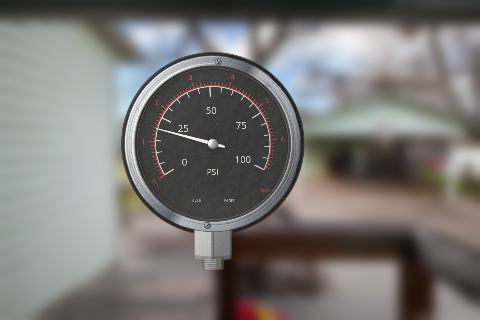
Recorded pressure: 20 psi
